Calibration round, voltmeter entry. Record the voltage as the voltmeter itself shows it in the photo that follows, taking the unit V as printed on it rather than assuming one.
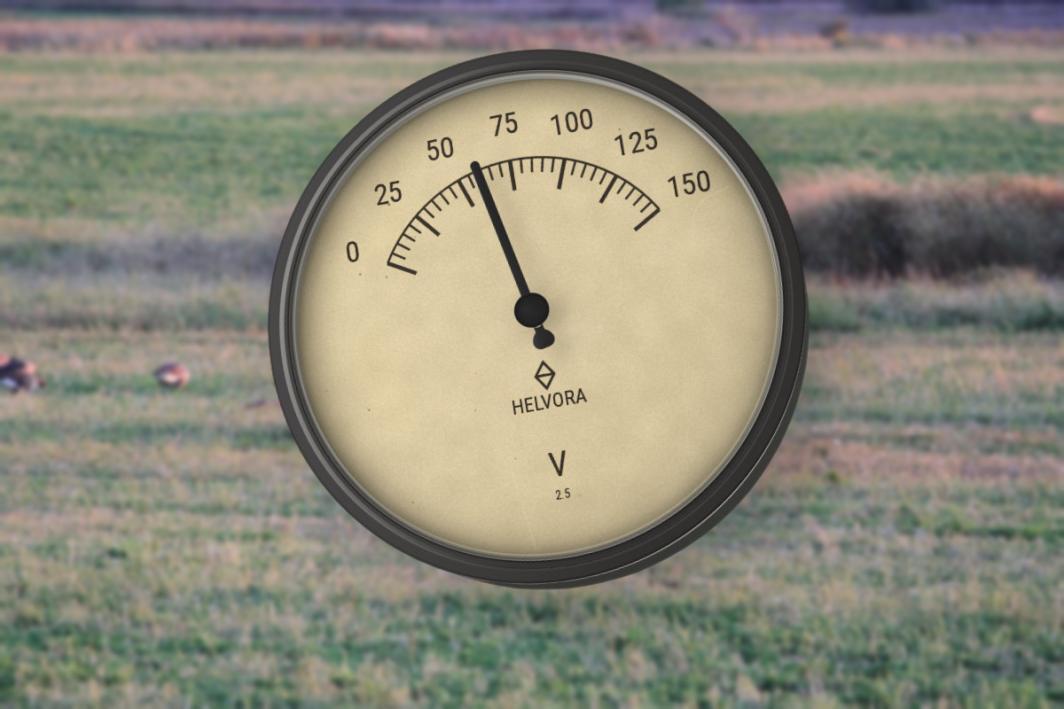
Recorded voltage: 60 V
